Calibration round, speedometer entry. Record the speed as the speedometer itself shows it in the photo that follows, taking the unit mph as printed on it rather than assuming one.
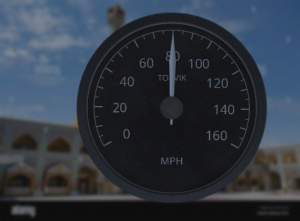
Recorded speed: 80 mph
